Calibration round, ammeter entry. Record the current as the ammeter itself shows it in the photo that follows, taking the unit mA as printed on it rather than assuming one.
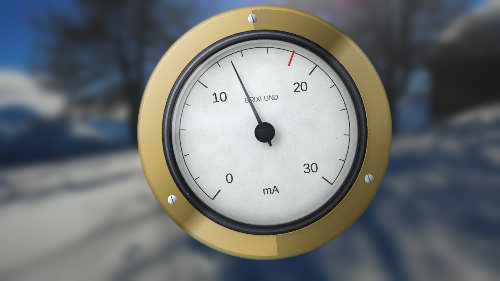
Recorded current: 13 mA
